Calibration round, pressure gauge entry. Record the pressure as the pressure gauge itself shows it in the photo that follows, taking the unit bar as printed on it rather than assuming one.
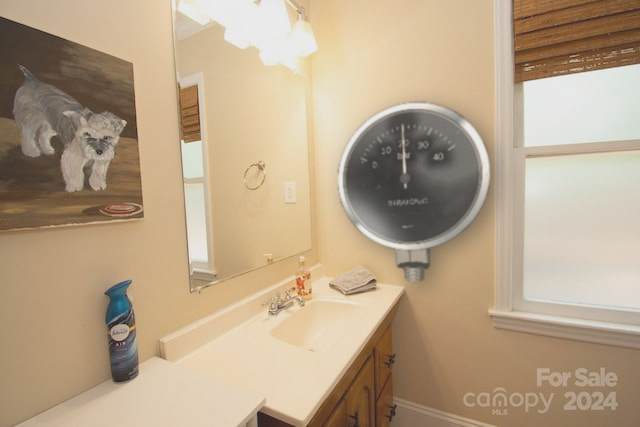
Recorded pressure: 20 bar
